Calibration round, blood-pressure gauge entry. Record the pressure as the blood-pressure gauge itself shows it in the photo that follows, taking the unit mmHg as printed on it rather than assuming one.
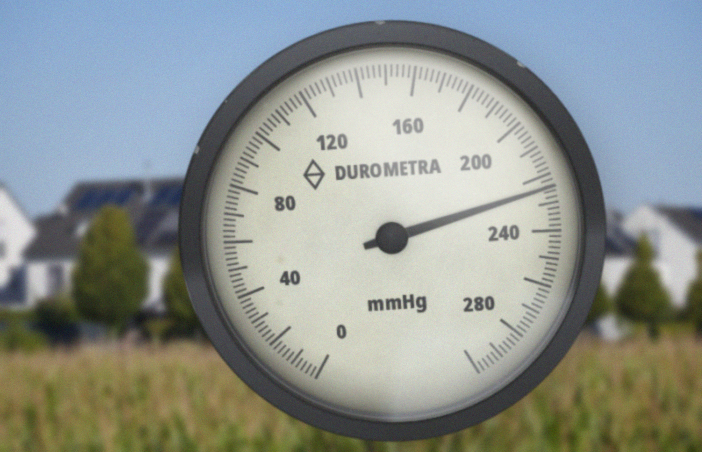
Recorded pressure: 224 mmHg
